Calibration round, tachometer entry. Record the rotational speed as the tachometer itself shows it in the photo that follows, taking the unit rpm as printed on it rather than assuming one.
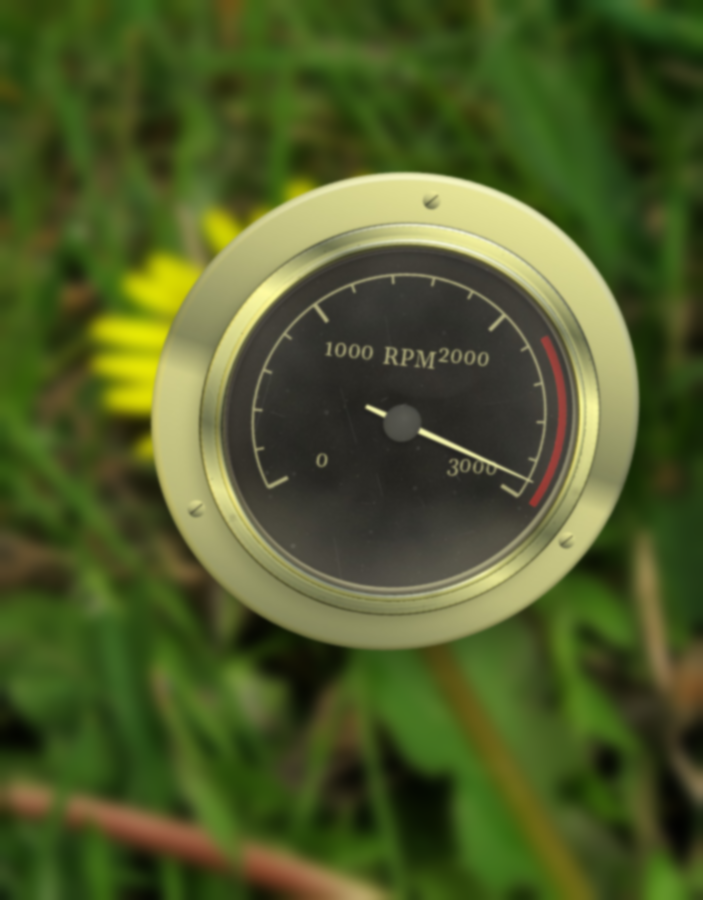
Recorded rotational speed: 2900 rpm
